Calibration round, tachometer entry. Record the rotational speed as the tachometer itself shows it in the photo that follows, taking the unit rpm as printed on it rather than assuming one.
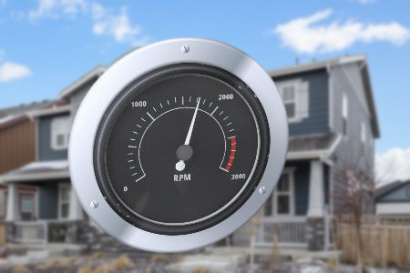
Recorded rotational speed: 1700 rpm
